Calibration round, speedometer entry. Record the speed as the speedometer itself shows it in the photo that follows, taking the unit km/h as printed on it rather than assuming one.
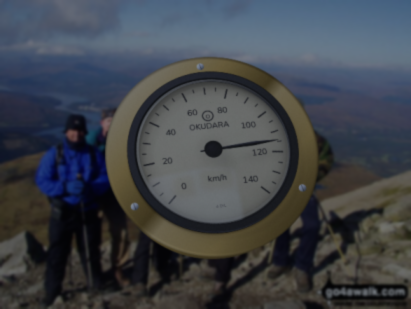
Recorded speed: 115 km/h
